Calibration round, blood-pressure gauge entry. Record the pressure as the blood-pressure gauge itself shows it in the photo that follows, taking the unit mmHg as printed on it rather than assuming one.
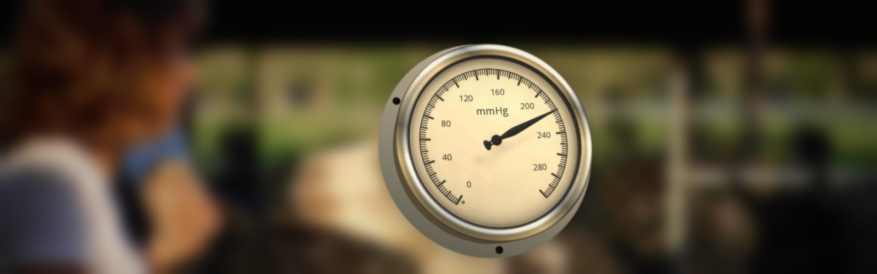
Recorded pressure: 220 mmHg
